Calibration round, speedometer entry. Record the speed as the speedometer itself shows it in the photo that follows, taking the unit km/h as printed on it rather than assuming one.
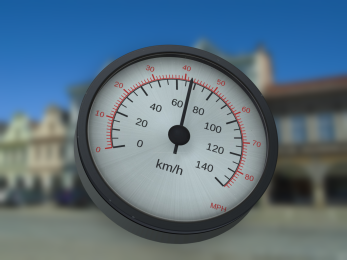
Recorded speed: 67.5 km/h
